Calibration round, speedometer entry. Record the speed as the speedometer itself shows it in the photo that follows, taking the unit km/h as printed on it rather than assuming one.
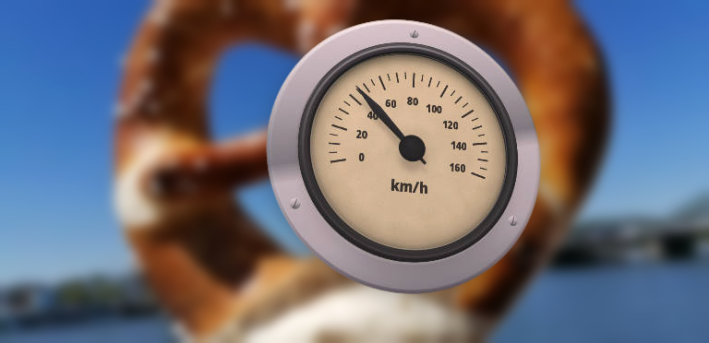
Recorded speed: 45 km/h
